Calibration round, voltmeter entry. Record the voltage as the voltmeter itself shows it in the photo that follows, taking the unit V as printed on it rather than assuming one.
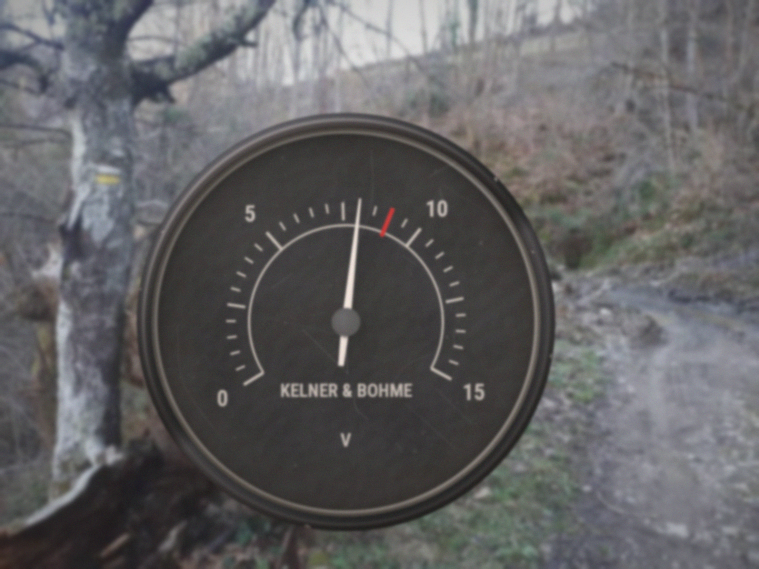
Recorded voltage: 8 V
